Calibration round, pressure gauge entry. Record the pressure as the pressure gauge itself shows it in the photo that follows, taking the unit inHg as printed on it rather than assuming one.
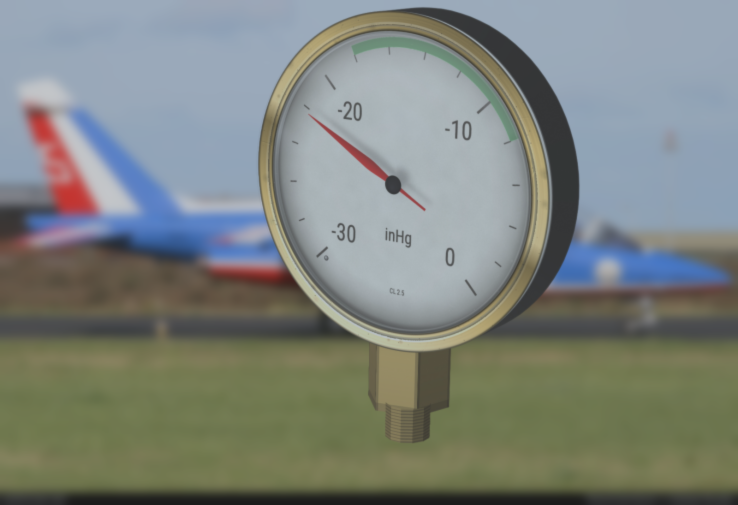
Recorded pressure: -22 inHg
